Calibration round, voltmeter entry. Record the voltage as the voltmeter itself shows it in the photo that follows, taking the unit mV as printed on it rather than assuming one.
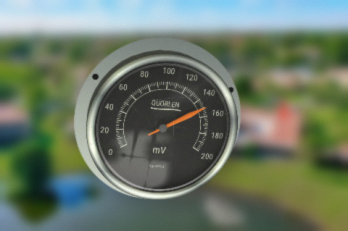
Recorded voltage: 150 mV
